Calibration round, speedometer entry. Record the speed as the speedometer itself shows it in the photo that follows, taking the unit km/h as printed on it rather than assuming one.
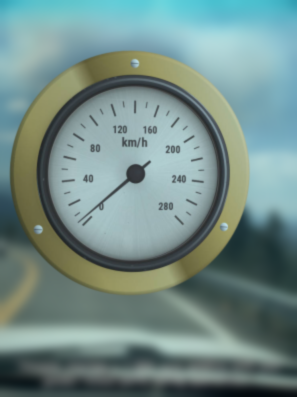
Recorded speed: 5 km/h
